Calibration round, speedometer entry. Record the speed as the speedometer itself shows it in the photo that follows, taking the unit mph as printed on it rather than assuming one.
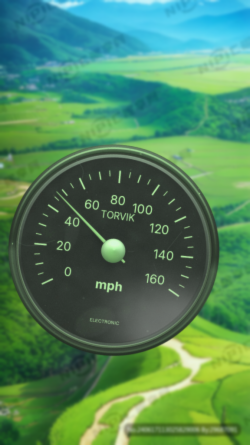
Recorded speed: 47.5 mph
